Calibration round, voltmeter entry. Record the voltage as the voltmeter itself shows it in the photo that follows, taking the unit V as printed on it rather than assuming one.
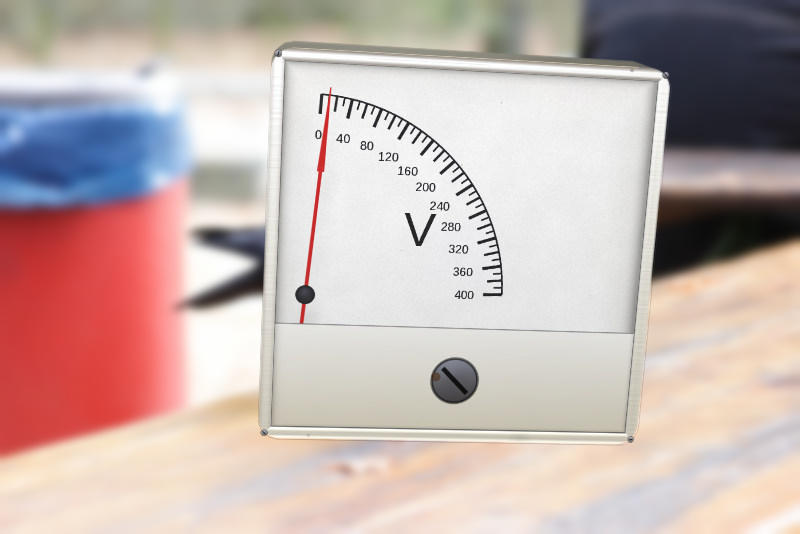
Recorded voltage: 10 V
